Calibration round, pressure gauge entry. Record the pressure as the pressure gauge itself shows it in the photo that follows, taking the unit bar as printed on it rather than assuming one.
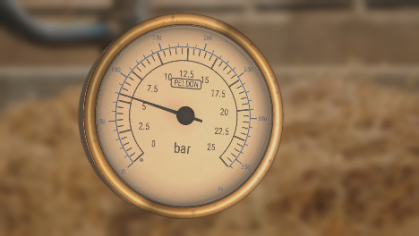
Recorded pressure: 5.5 bar
